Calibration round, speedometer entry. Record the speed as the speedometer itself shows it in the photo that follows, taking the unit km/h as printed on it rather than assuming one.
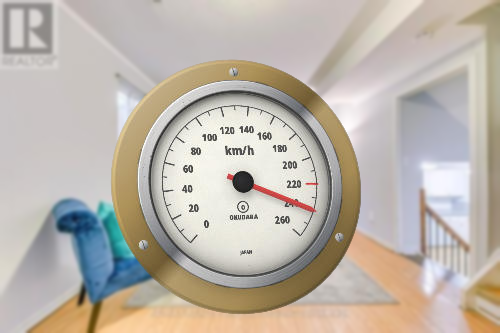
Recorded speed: 240 km/h
